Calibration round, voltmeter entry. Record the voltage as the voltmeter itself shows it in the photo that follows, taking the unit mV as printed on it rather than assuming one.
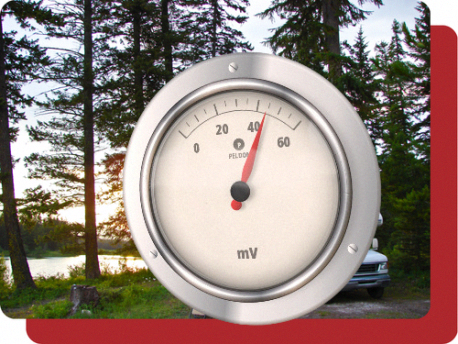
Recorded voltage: 45 mV
